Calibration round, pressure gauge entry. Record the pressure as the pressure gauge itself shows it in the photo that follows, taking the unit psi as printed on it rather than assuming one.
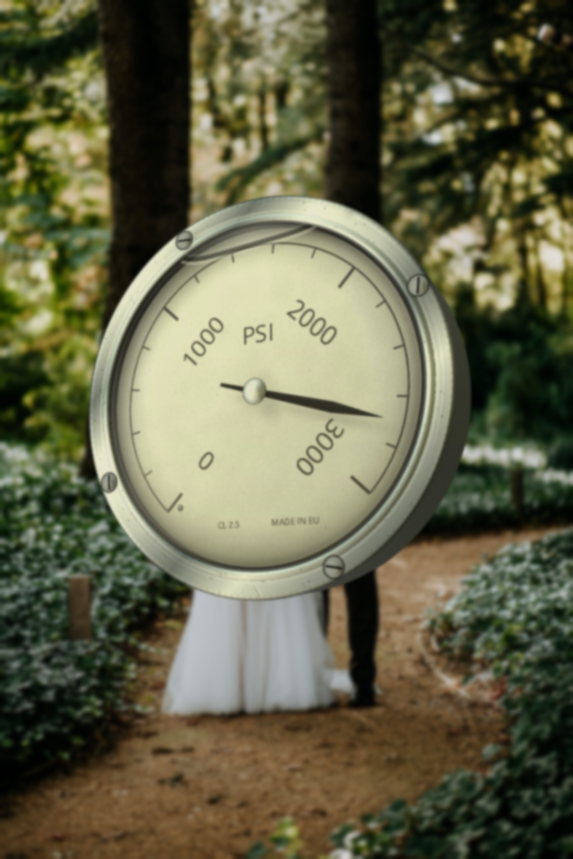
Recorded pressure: 2700 psi
